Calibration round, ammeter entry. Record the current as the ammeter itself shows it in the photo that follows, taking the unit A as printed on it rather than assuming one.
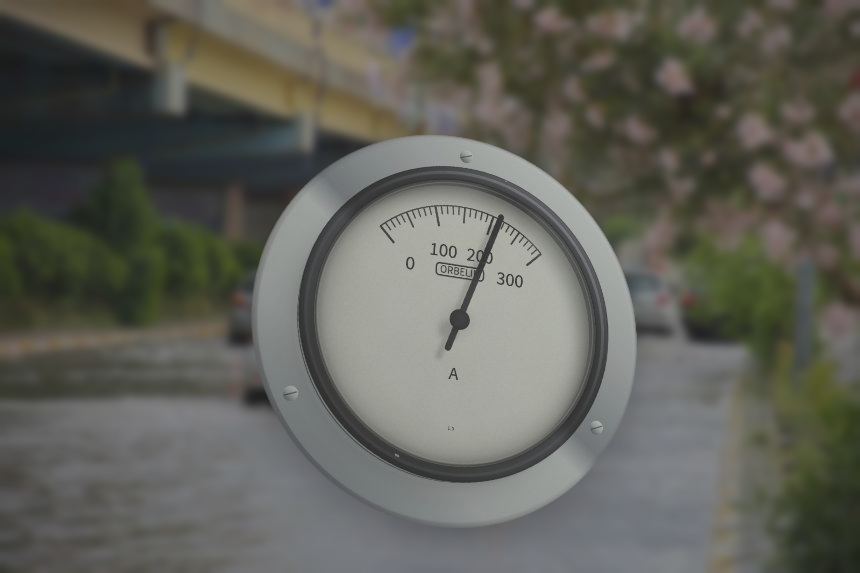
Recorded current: 210 A
